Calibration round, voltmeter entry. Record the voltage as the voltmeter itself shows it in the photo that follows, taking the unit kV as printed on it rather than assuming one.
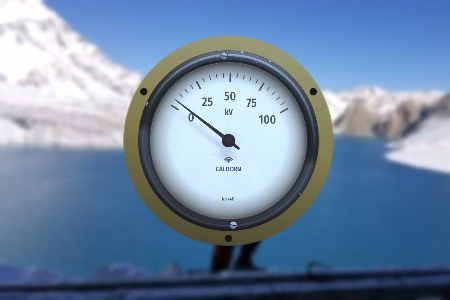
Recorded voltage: 5 kV
